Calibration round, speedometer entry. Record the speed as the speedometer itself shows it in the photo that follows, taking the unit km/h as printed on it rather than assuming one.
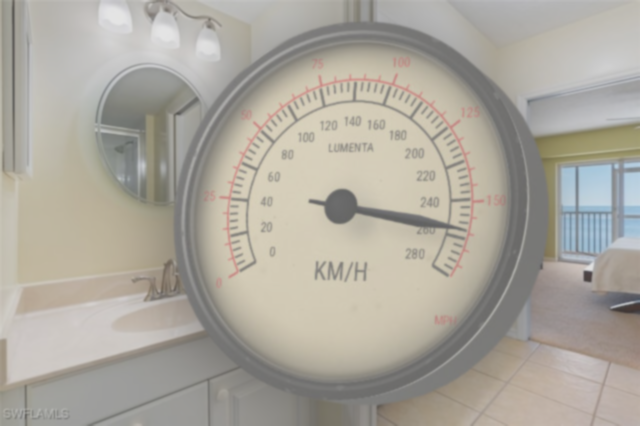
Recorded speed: 256 km/h
